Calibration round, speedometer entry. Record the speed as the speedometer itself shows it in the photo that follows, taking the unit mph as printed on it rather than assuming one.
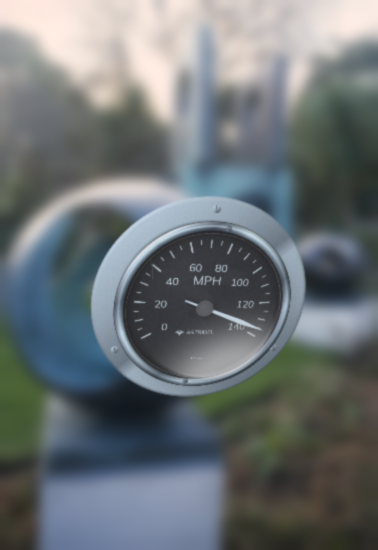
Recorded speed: 135 mph
